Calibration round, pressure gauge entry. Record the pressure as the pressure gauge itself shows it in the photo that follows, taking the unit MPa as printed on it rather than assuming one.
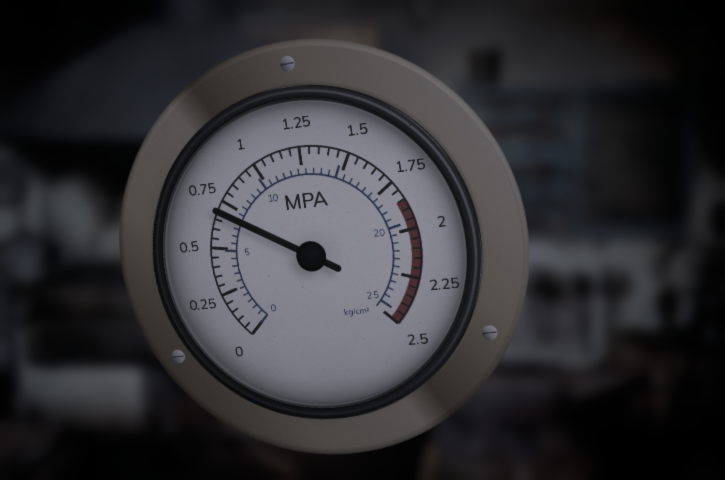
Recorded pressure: 0.7 MPa
